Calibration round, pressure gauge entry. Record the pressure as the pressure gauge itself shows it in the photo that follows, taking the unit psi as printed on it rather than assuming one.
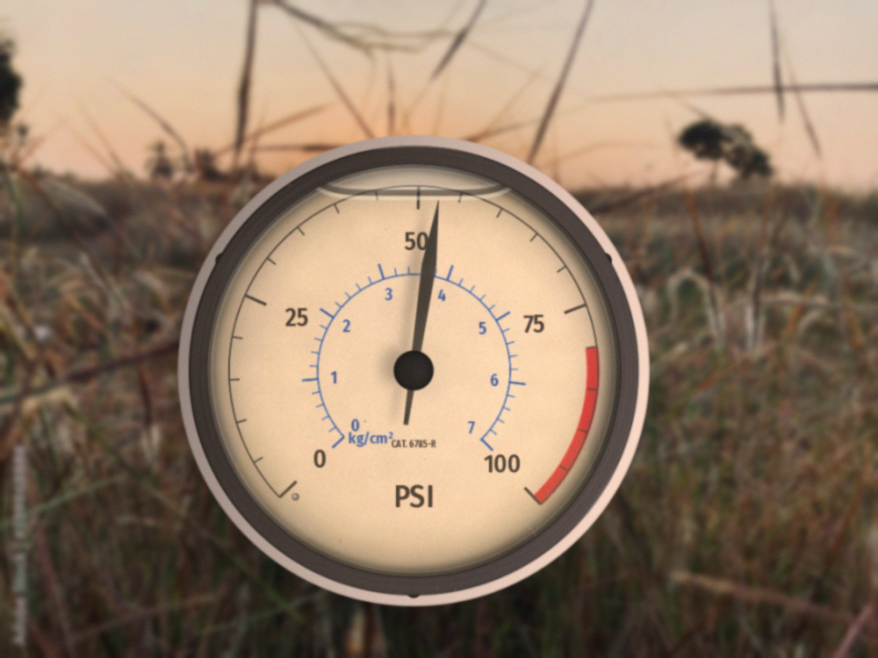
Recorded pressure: 52.5 psi
